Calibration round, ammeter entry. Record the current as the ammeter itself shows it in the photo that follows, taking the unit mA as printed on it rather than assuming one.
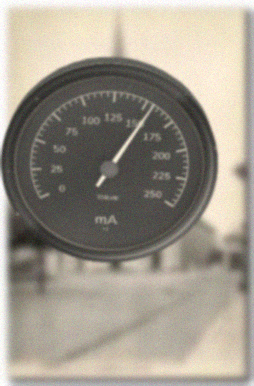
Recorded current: 155 mA
